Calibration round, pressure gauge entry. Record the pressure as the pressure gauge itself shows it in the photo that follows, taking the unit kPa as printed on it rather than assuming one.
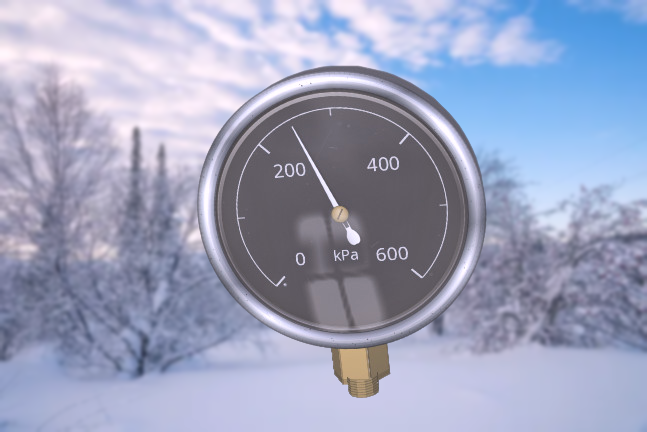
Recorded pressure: 250 kPa
